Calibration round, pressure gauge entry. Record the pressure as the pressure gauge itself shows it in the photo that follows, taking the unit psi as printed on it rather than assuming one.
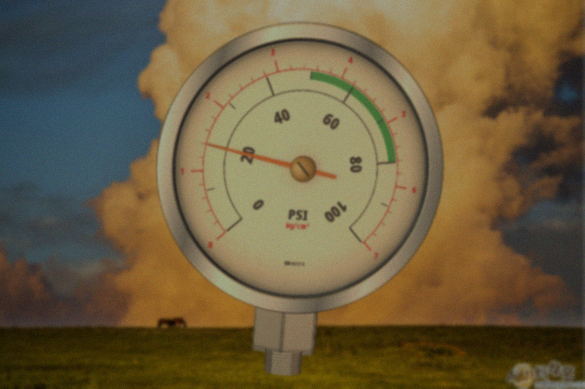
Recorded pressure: 20 psi
